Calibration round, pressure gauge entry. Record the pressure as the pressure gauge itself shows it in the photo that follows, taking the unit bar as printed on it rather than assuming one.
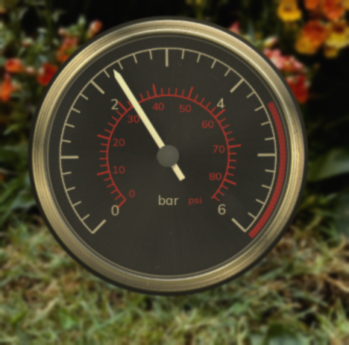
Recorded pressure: 2.3 bar
